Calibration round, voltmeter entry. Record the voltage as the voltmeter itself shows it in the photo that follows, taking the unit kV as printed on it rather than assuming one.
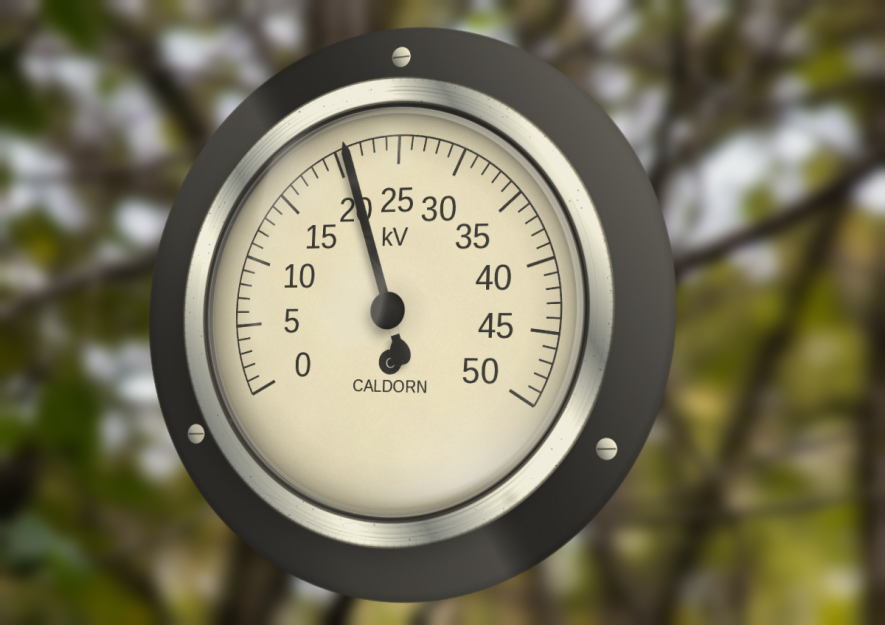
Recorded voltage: 21 kV
